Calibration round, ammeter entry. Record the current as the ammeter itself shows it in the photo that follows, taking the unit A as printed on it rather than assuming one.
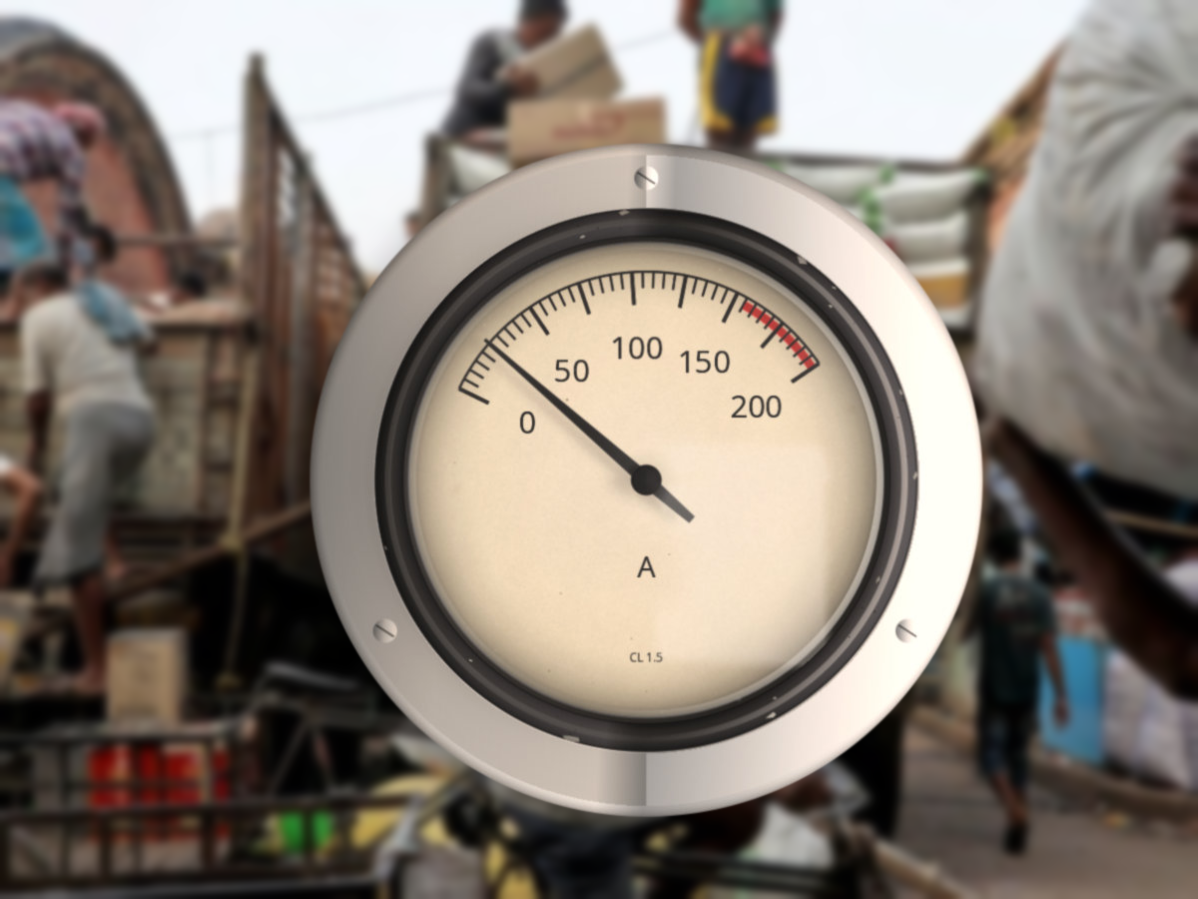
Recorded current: 25 A
